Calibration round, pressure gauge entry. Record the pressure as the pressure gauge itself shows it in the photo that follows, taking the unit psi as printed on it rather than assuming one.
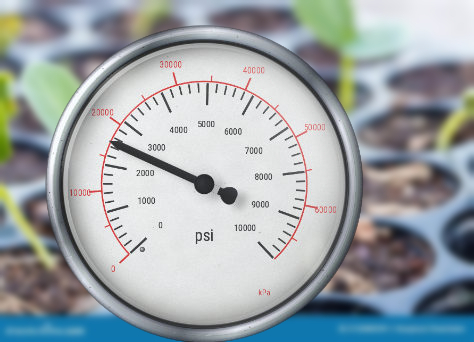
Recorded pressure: 2500 psi
